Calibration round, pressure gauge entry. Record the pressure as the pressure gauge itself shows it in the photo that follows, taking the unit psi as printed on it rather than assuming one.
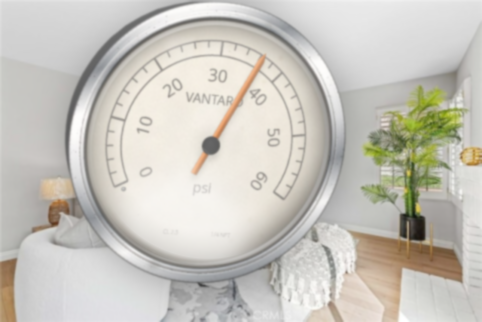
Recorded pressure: 36 psi
